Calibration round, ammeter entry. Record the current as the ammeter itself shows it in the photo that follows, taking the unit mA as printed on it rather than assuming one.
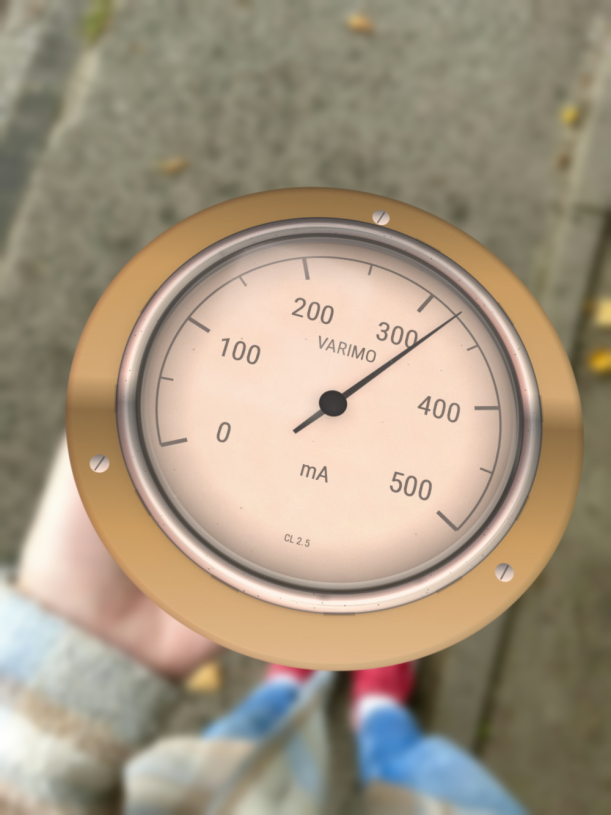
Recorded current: 325 mA
